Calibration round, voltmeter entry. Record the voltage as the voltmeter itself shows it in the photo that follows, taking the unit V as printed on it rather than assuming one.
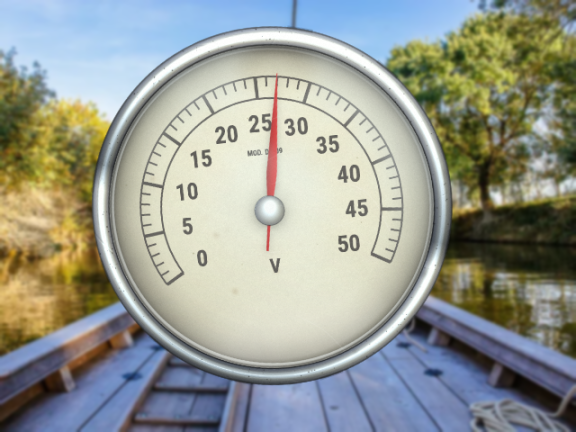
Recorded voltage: 27 V
